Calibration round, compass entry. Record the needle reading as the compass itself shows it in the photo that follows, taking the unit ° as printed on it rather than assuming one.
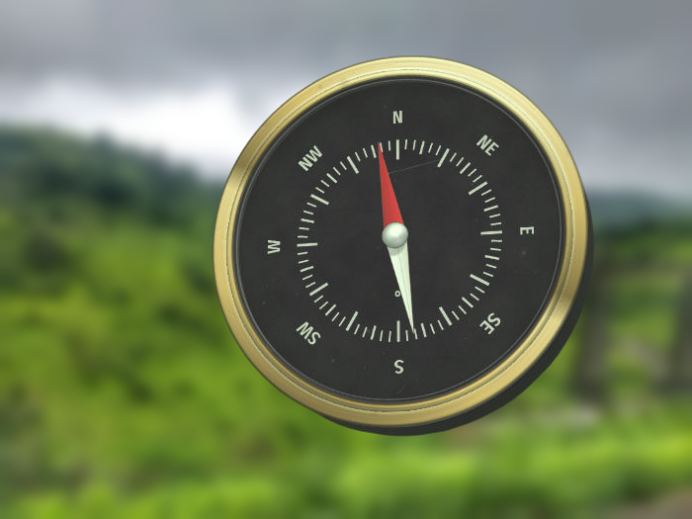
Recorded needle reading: 350 °
